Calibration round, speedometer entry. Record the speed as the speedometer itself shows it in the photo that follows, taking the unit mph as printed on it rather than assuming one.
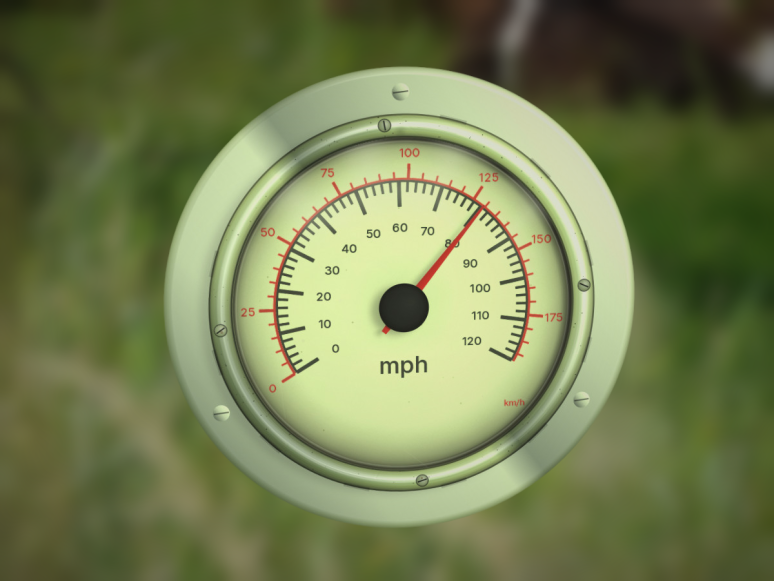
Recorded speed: 80 mph
